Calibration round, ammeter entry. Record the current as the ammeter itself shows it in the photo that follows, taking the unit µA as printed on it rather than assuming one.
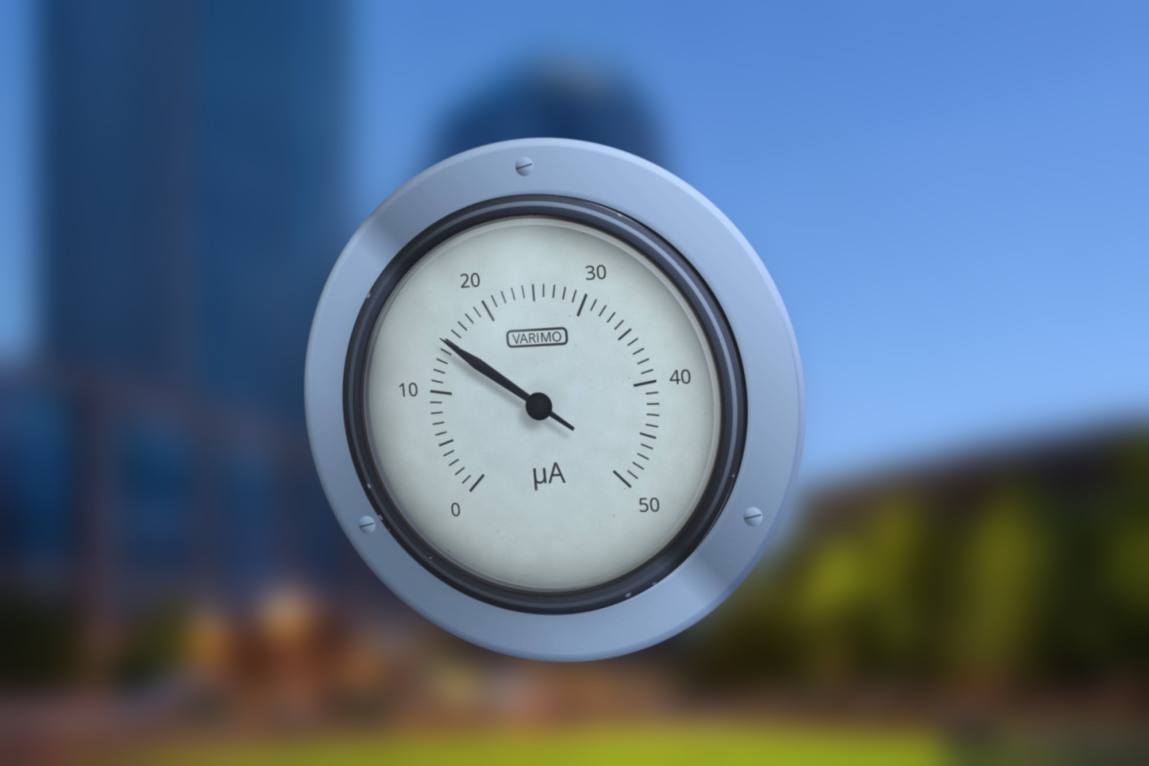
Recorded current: 15 µA
